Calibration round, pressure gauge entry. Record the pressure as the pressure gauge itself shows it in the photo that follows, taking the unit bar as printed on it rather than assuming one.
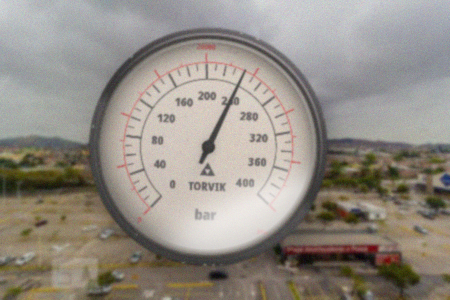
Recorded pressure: 240 bar
